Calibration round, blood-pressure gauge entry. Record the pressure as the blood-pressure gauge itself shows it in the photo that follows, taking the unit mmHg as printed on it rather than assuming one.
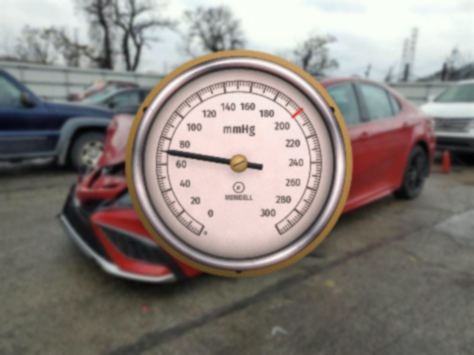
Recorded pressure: 70 mmHg
